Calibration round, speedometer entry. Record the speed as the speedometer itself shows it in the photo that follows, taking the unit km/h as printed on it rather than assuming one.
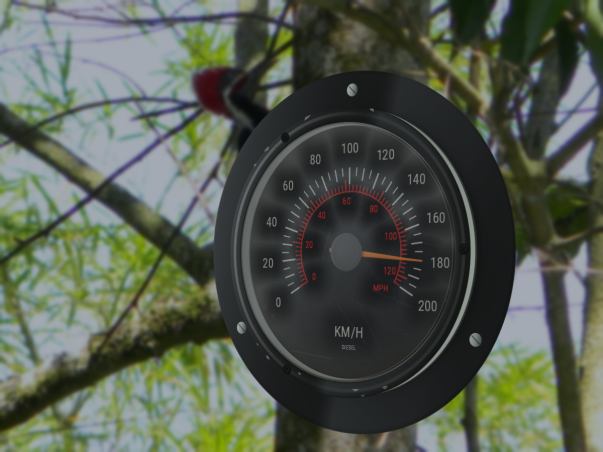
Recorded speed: 180 km/h
